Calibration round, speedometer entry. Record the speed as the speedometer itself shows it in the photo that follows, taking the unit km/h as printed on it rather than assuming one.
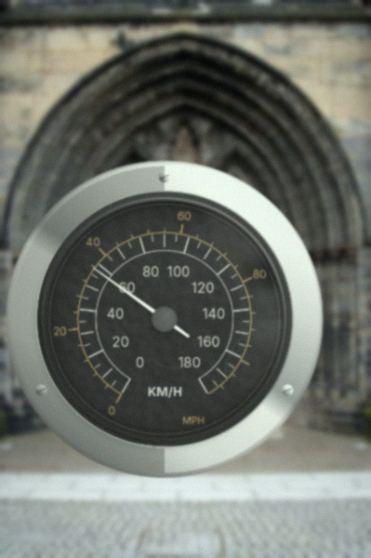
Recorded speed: 57.5 km/h
